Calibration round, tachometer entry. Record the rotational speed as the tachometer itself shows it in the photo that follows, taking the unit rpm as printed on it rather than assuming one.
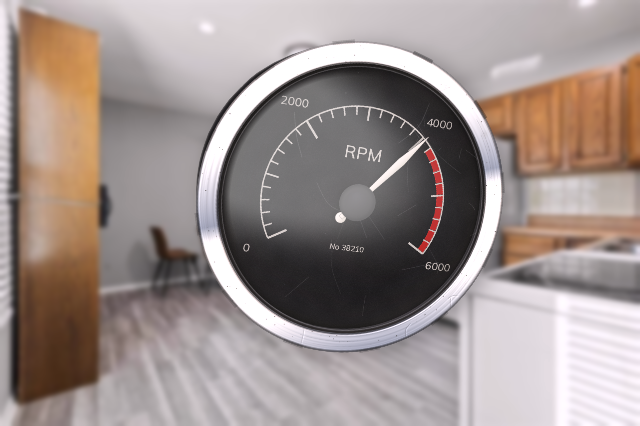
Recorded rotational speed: 4000 rpm
